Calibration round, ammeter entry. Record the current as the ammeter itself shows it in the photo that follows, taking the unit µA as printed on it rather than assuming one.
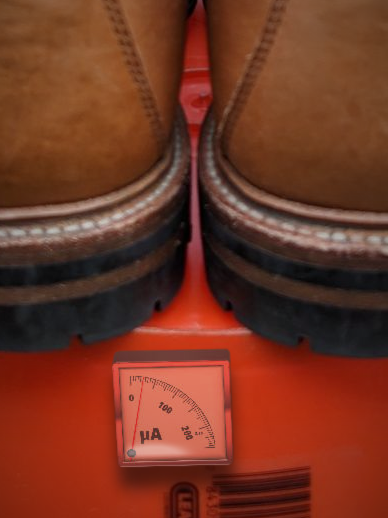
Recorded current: 25 µA
